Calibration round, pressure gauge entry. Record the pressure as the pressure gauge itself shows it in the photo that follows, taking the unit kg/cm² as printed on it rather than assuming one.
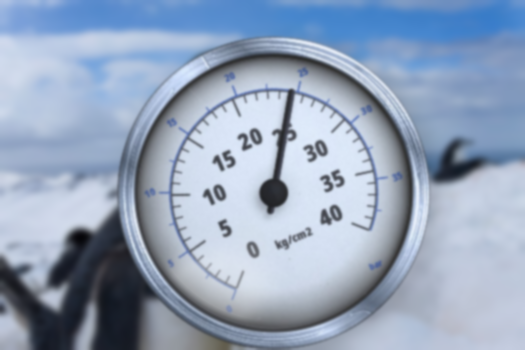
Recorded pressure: 25 kg/cm²
